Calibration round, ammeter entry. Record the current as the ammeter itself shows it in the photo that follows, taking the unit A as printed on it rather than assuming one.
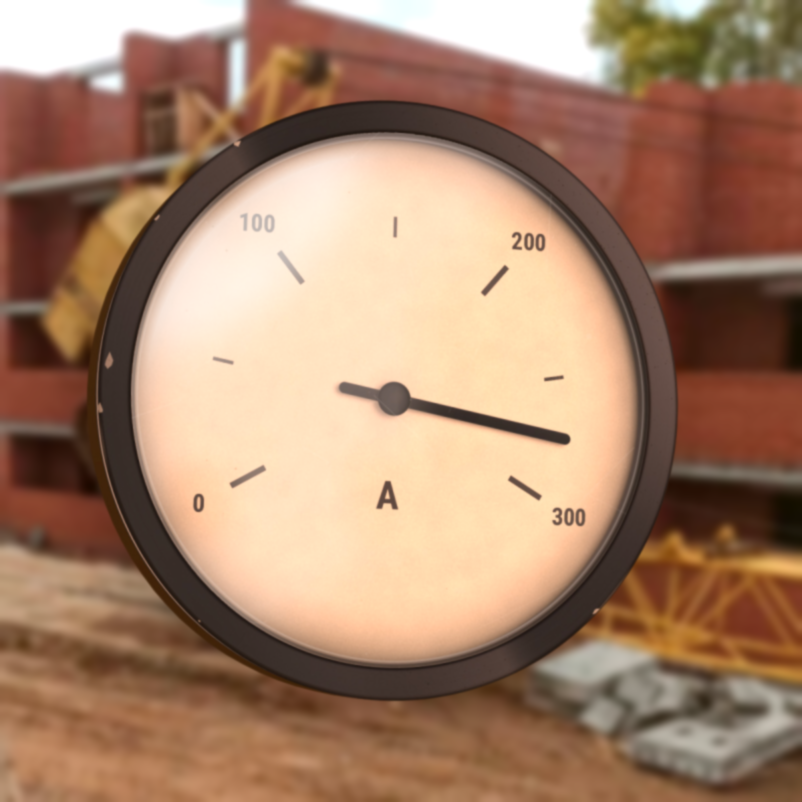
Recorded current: 275 A
